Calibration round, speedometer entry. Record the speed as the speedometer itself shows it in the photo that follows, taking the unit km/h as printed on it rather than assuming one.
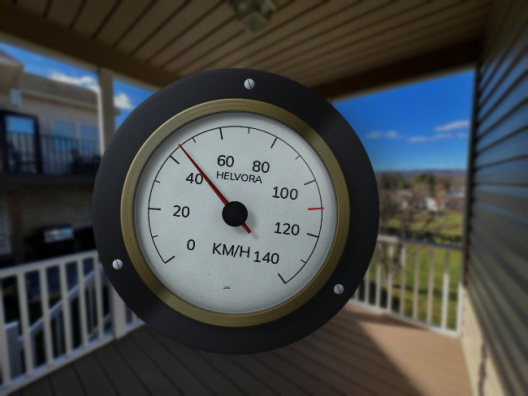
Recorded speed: 45 km/h
